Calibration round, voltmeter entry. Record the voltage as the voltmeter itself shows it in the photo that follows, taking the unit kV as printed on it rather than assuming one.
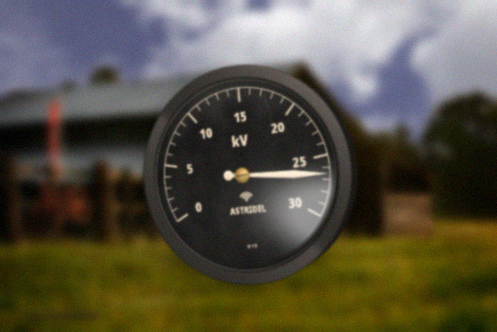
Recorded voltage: 26.5 kV
